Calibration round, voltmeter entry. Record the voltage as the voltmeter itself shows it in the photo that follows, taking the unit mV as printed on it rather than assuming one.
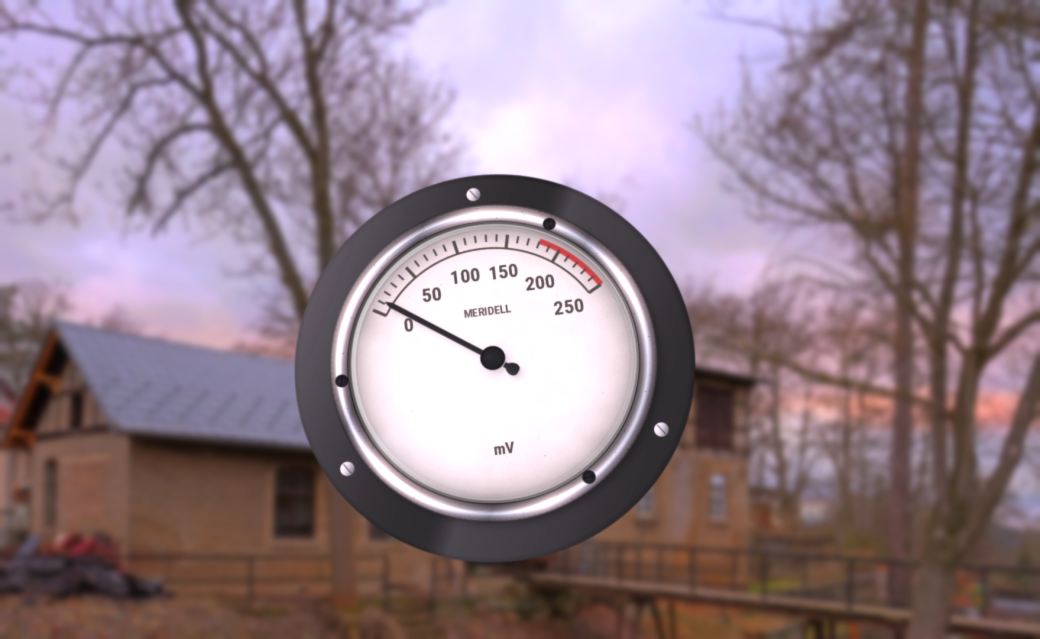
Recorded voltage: 10 mV
